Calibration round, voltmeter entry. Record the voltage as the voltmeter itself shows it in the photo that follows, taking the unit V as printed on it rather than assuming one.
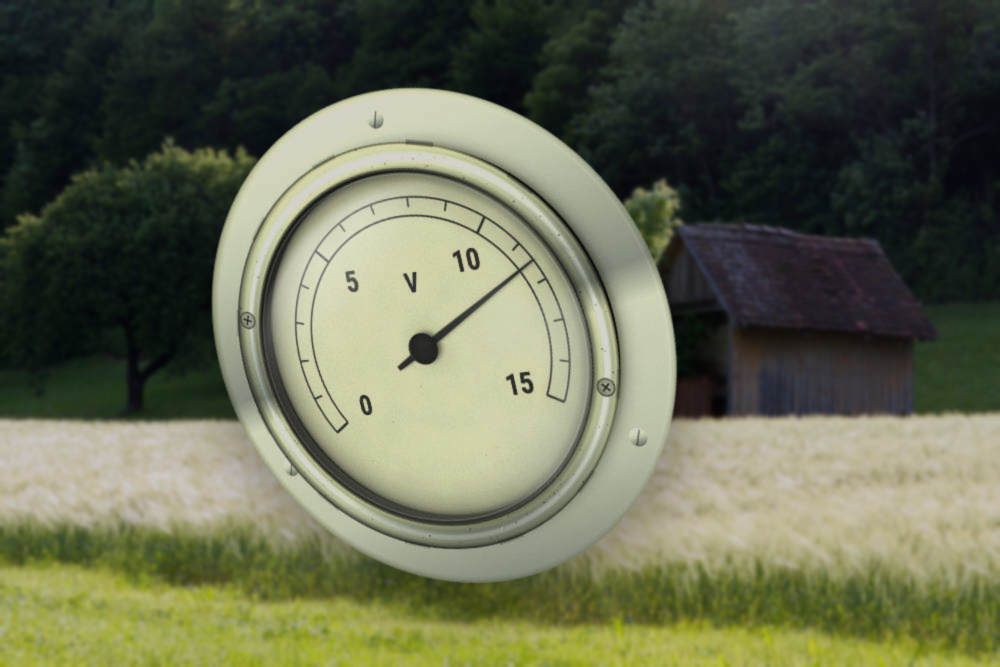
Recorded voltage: 11.5 V
